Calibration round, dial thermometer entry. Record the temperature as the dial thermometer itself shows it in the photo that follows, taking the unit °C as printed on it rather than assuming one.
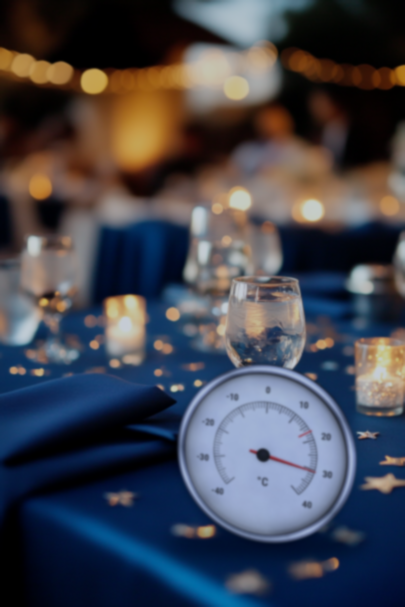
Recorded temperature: 30 °C
